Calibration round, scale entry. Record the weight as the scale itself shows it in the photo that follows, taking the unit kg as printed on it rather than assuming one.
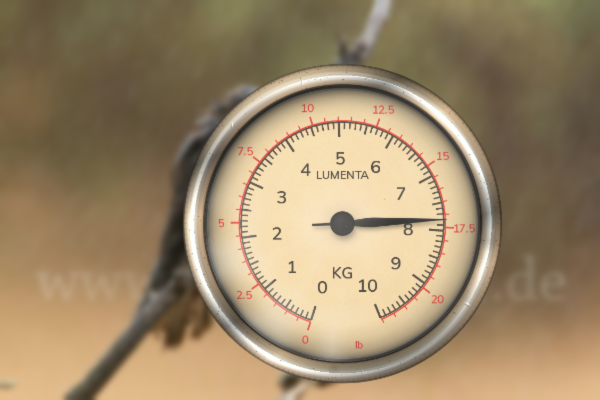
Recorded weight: 7.8 kg
